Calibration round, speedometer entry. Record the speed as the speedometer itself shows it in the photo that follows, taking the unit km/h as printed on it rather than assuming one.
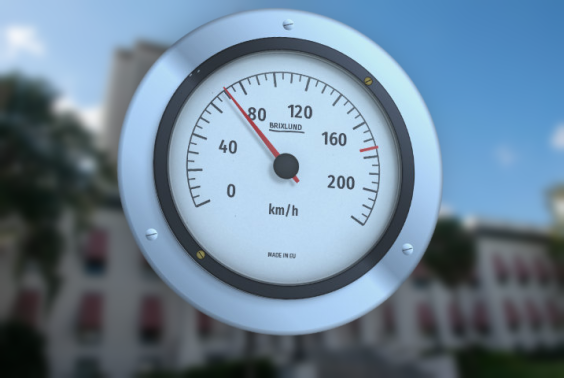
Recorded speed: 70 km/h
